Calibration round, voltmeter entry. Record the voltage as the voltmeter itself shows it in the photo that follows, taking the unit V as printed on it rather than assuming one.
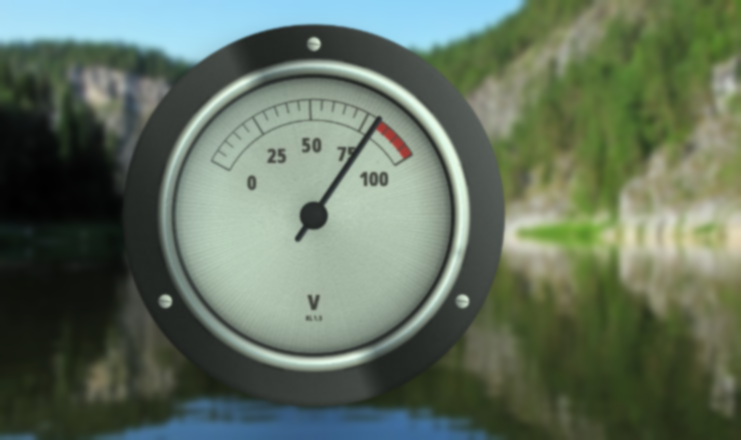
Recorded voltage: 80 V
